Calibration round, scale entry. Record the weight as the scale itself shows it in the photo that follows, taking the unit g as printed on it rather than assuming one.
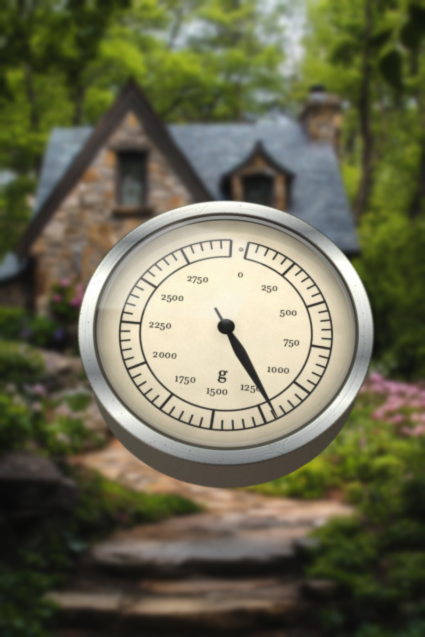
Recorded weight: 1200 g
